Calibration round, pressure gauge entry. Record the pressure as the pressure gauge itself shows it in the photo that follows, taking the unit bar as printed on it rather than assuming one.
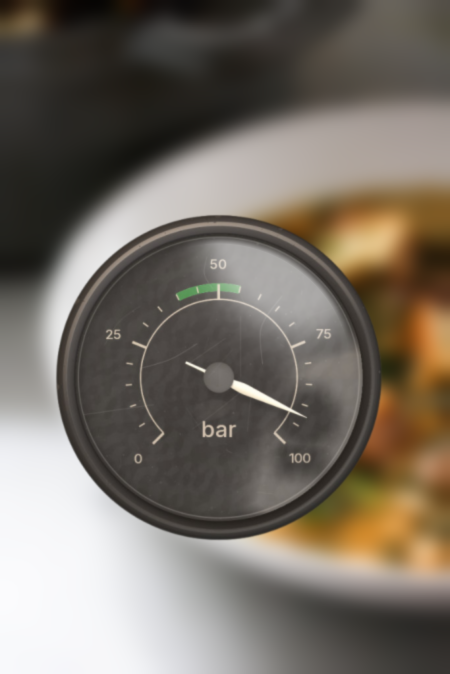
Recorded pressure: 92.5 bar
